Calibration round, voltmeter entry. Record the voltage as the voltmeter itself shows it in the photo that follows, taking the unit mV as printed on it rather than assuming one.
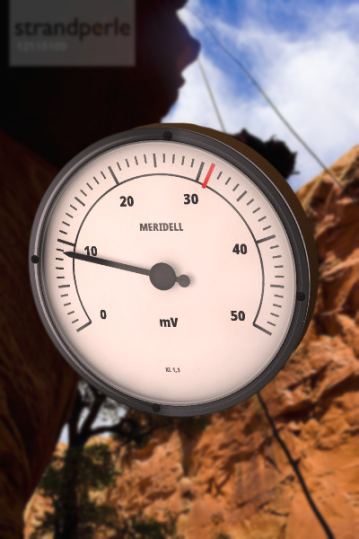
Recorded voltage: 9 mV
